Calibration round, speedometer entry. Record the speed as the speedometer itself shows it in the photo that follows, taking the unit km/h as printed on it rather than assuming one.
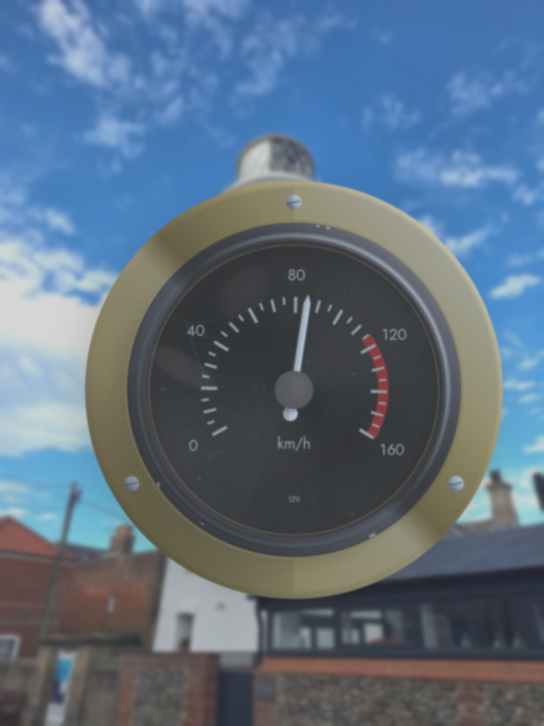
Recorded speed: 85 km/h
